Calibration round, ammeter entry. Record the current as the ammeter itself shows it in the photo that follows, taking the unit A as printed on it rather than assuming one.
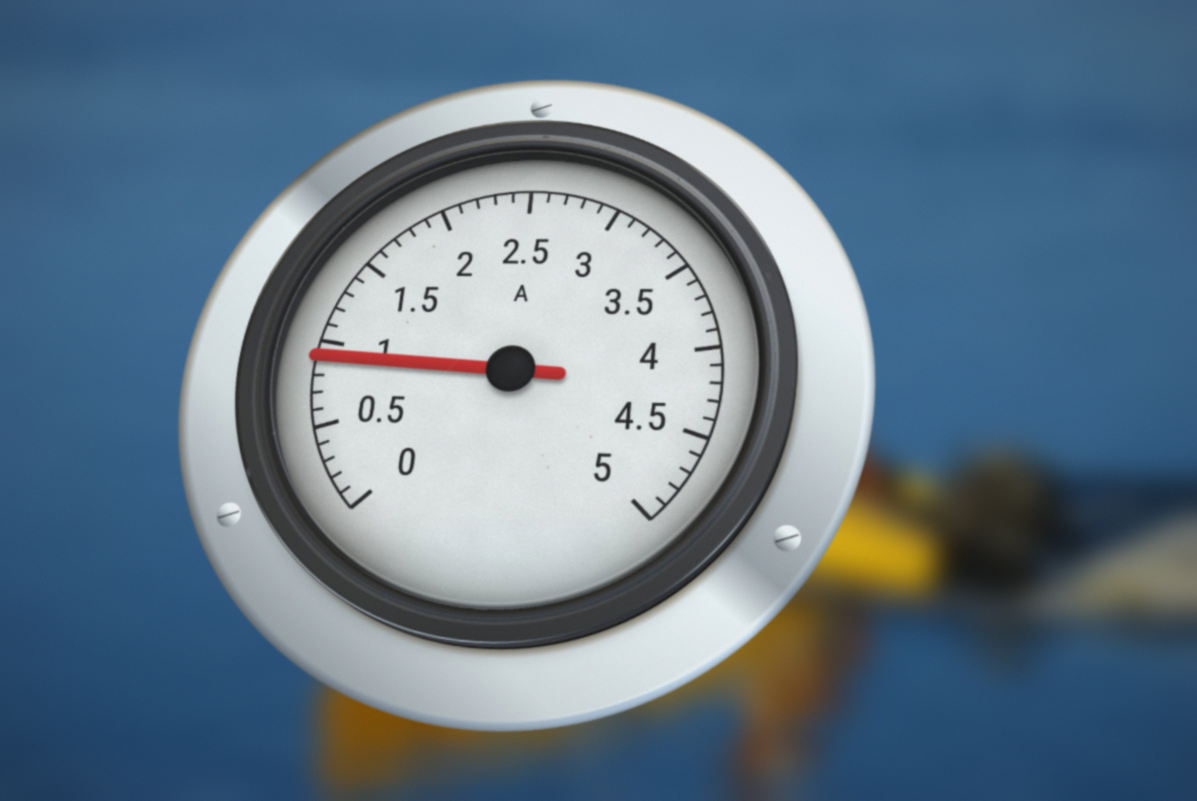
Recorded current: 0.9 A
